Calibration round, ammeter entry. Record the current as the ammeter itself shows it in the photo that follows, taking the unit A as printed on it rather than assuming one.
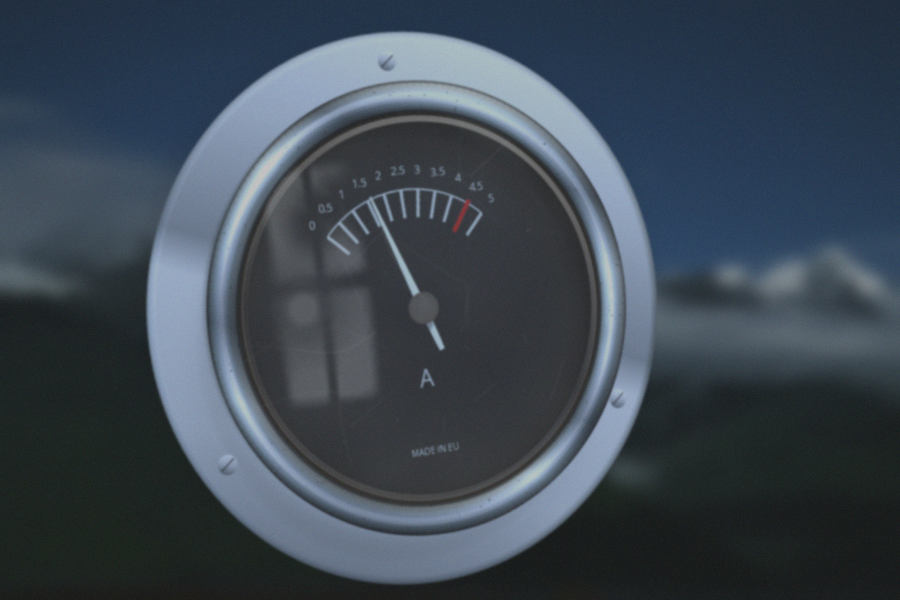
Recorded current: 1.5 A
